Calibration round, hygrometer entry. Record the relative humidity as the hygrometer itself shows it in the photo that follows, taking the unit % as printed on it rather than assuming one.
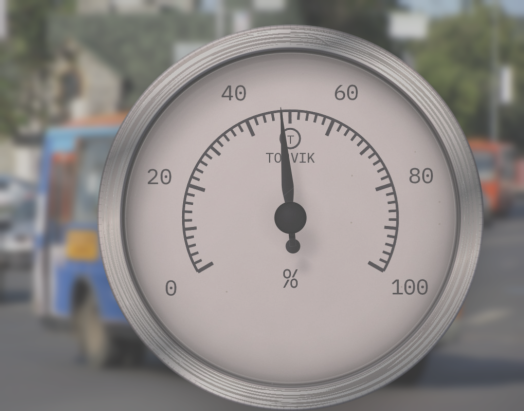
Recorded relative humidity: 48 %
